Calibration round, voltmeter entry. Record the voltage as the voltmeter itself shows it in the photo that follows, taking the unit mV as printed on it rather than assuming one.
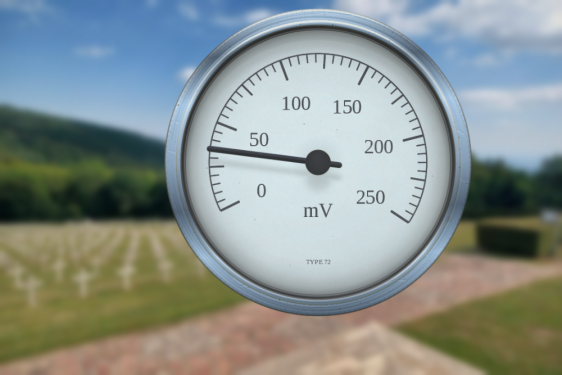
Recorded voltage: 35 mV
